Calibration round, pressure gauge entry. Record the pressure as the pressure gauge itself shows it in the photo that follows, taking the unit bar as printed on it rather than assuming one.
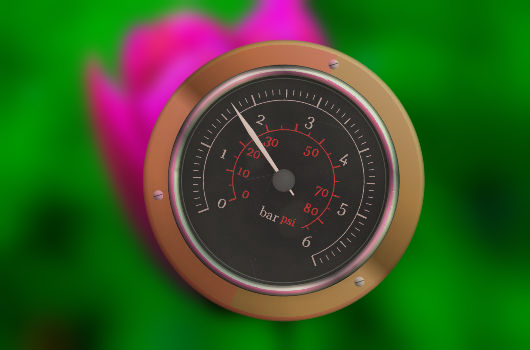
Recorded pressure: 1.7 bar
